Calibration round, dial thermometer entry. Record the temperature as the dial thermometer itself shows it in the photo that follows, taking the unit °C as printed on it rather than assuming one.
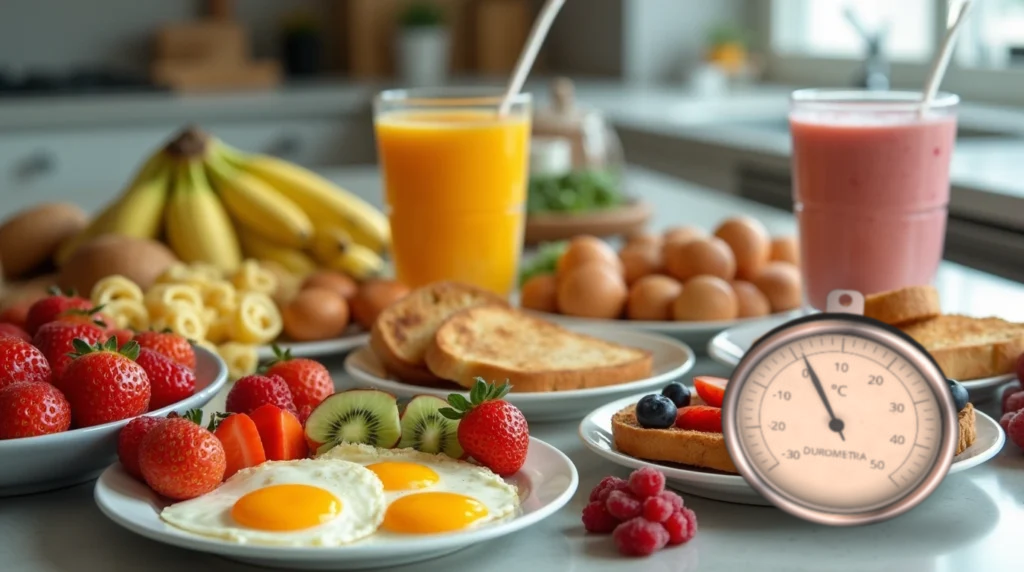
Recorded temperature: 2 °C
